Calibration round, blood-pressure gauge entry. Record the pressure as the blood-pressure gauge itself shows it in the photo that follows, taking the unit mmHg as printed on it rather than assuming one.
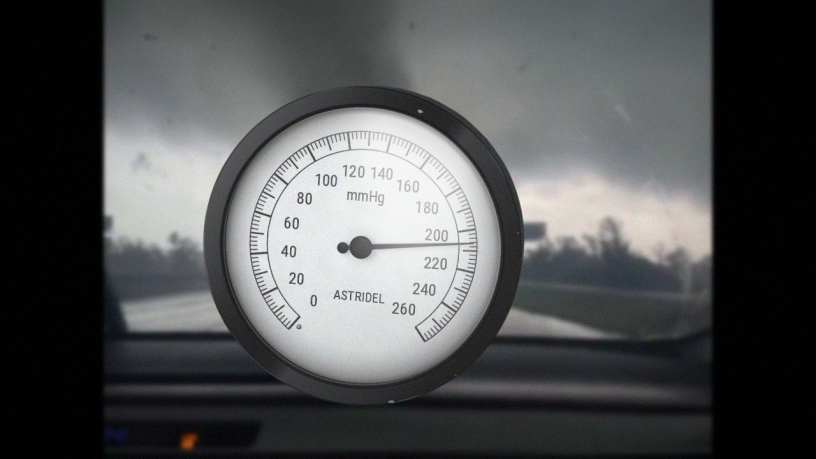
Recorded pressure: 206 mmHg
